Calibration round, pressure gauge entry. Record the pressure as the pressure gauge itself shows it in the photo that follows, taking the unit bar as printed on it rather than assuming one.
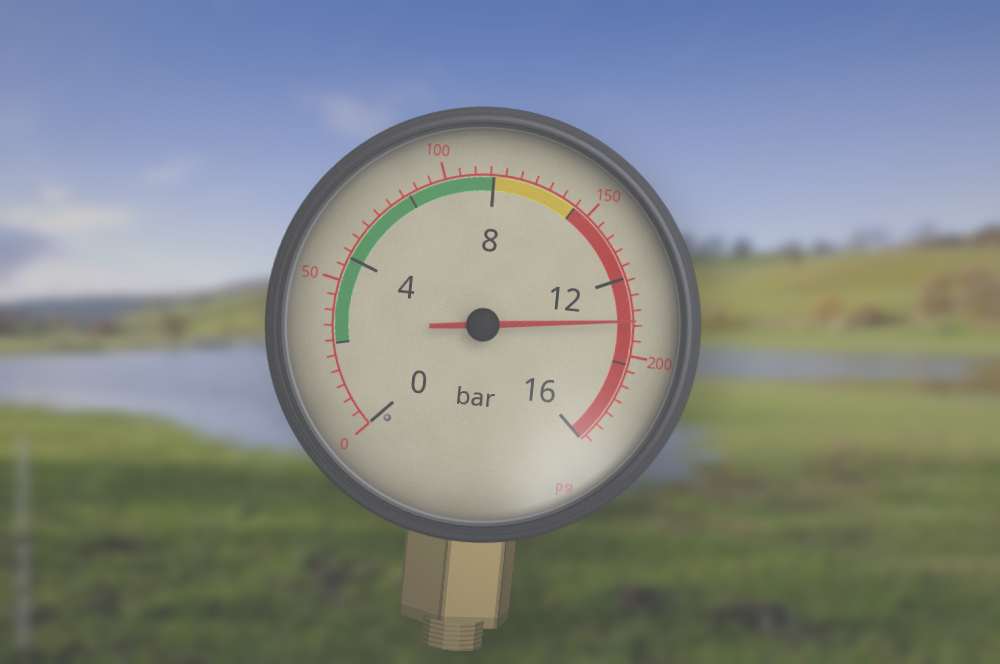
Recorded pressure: 13 bar
